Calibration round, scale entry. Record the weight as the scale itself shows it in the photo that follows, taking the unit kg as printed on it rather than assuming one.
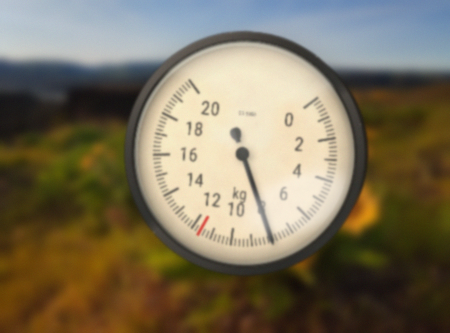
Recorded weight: 8 kg
